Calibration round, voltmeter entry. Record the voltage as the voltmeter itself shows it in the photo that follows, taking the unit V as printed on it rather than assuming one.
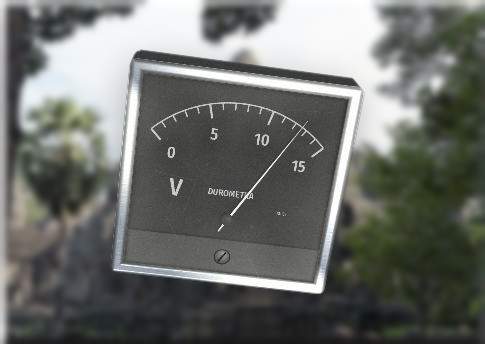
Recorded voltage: 12.5 V
